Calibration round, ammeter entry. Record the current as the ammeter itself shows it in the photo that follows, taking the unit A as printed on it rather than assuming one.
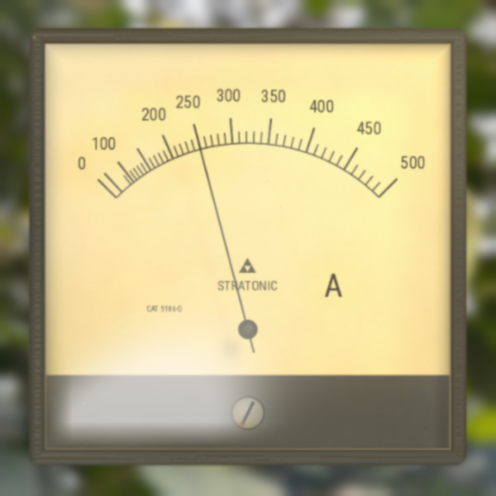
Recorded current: 250 A
